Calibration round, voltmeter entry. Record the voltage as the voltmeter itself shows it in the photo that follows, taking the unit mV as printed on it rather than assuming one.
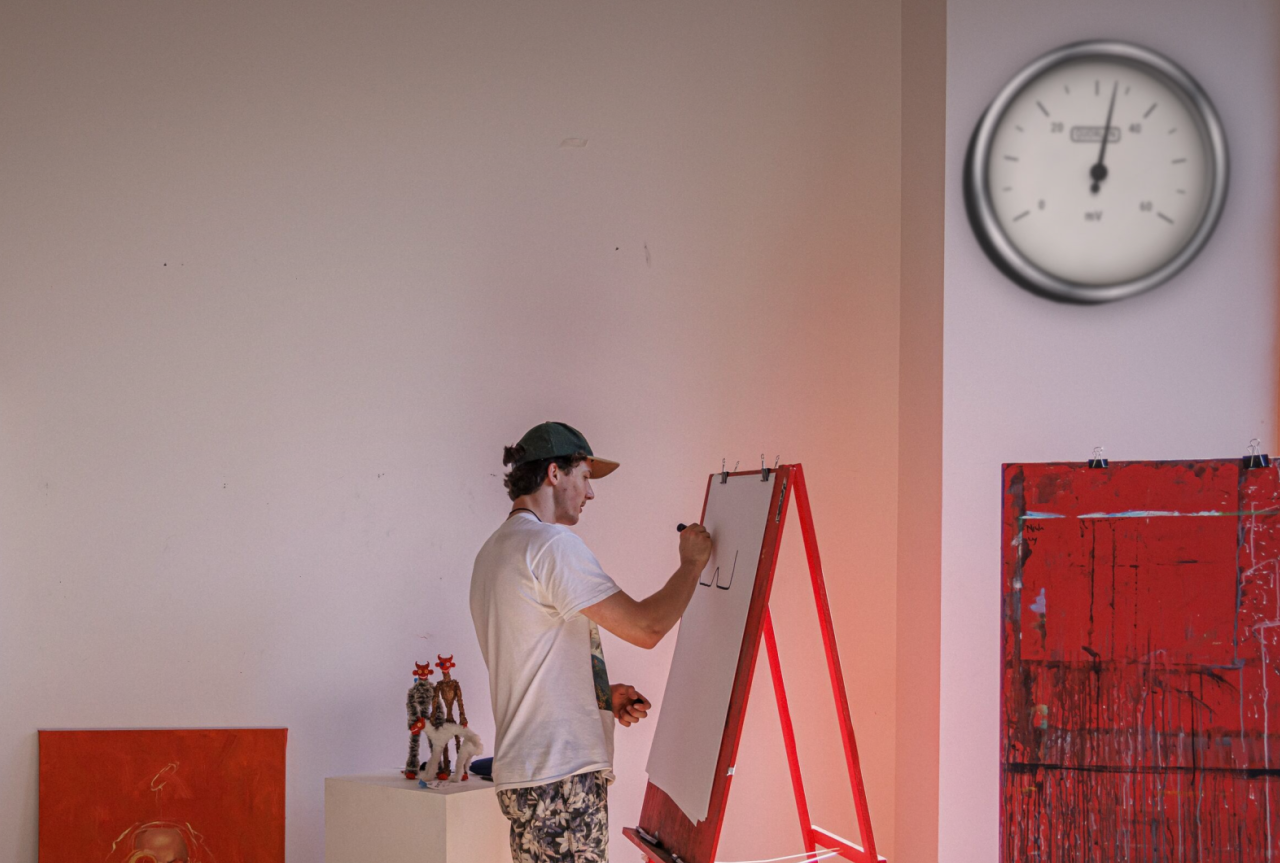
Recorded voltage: 32.5 mV
